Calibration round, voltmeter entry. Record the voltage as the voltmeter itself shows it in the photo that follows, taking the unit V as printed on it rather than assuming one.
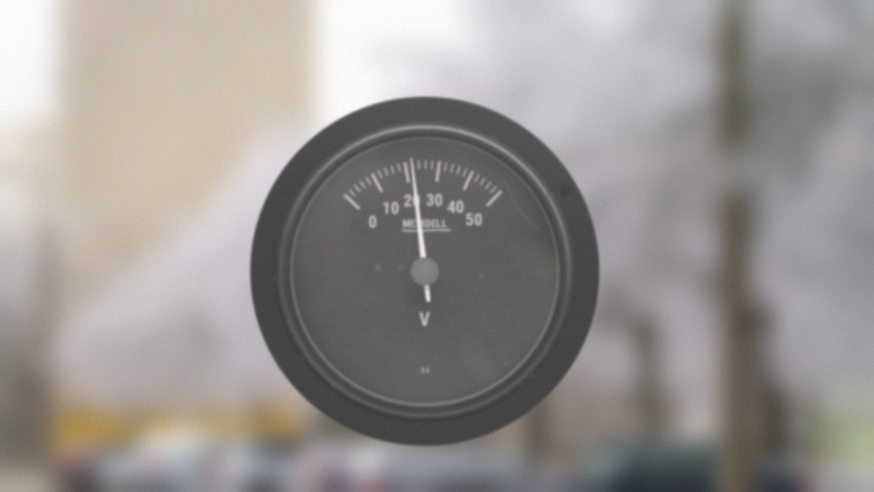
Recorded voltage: 22 V
